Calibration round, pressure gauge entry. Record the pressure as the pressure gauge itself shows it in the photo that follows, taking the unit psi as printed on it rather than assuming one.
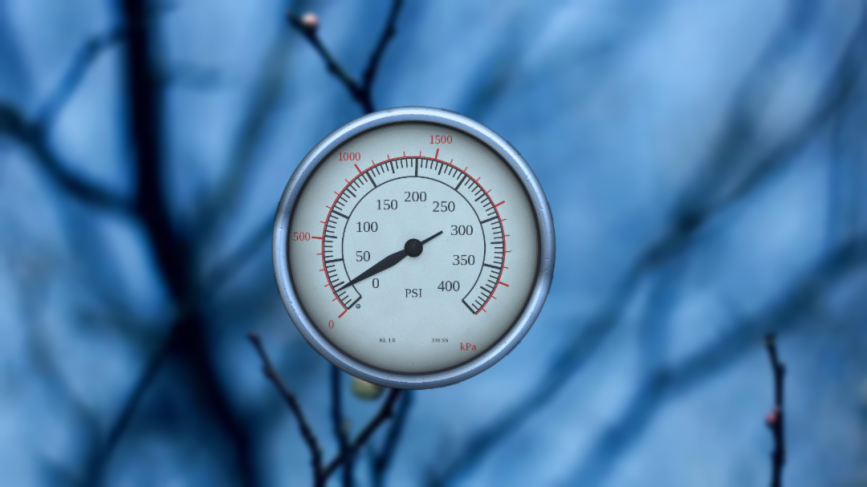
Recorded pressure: 20 psi
